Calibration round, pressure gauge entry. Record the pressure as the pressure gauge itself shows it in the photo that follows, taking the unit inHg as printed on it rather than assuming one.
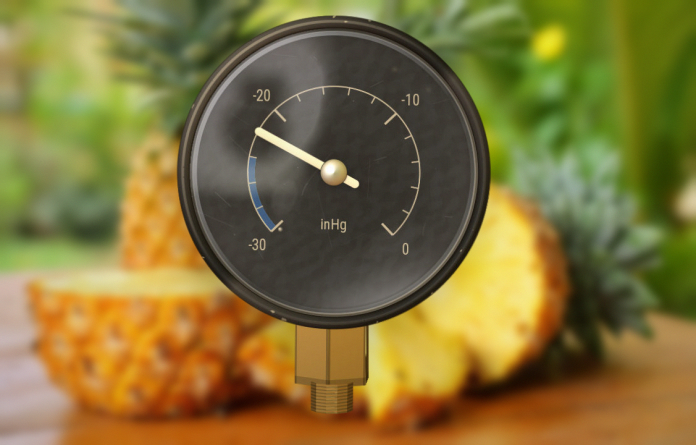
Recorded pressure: -22 inHg
